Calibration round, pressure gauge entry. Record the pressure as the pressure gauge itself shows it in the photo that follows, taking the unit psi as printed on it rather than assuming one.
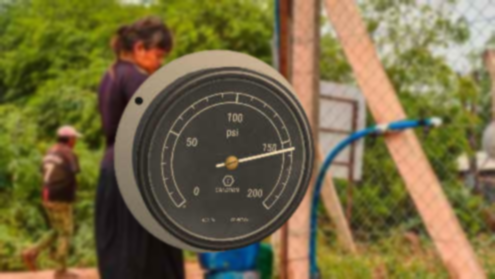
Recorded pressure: 155 psi
